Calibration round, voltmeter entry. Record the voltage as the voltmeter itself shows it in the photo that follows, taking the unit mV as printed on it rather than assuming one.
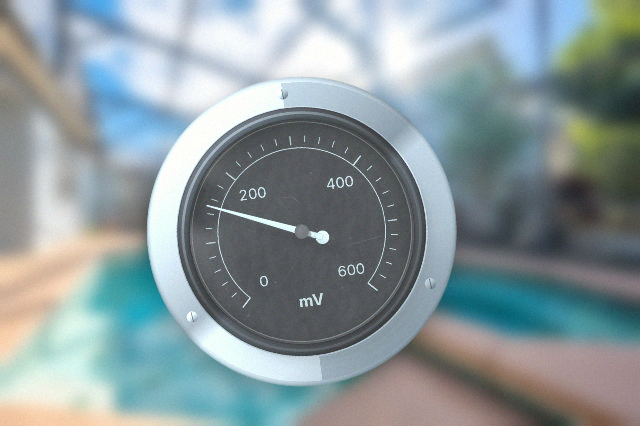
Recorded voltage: 150 mV
